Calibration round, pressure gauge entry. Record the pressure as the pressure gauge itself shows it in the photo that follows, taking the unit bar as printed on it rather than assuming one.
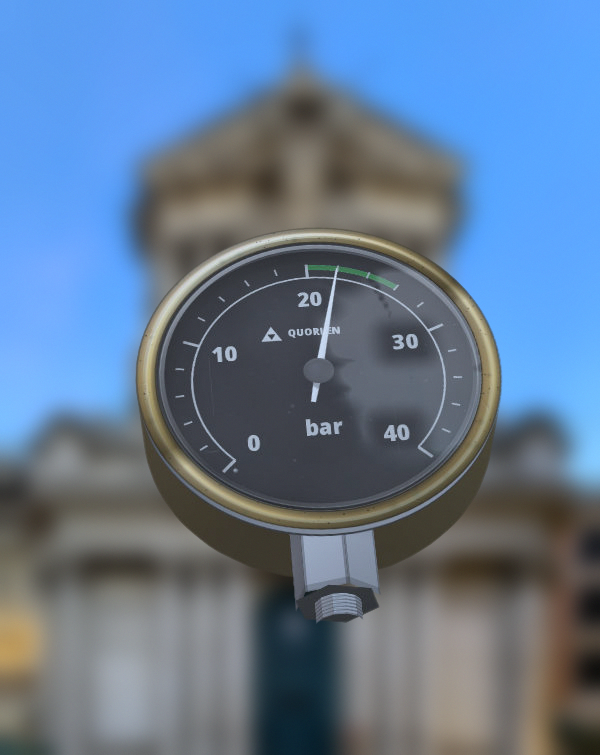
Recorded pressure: 22 bar
